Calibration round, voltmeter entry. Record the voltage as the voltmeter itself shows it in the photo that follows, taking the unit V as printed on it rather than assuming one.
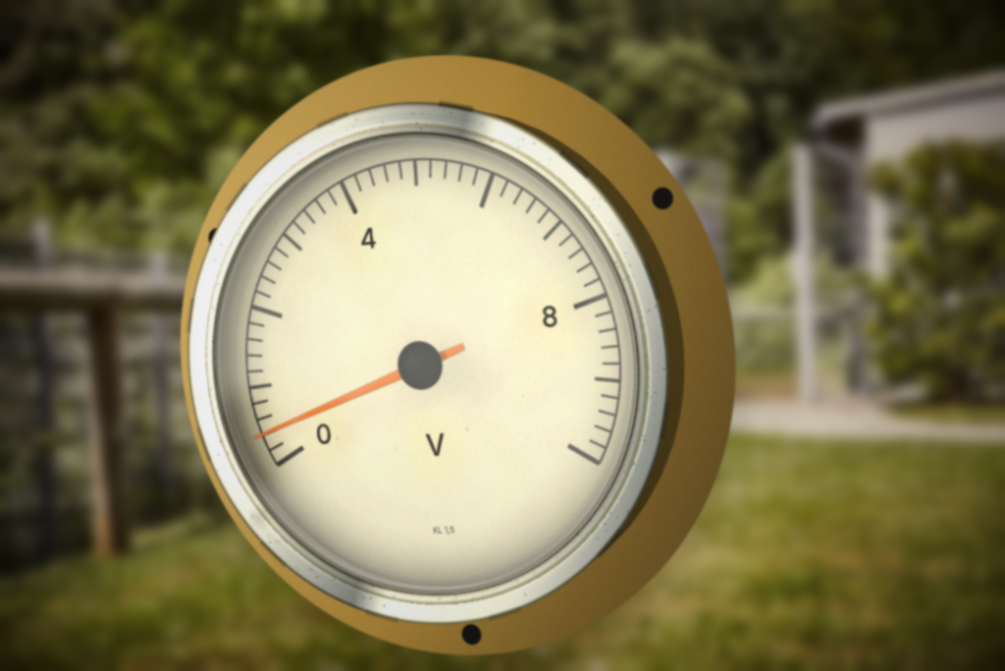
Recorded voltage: 0.4 V
